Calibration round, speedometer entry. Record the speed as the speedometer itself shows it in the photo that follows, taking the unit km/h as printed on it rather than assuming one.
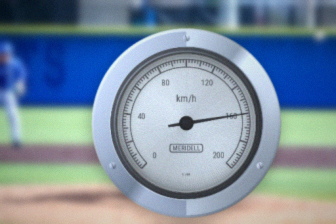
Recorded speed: 160 km/h
